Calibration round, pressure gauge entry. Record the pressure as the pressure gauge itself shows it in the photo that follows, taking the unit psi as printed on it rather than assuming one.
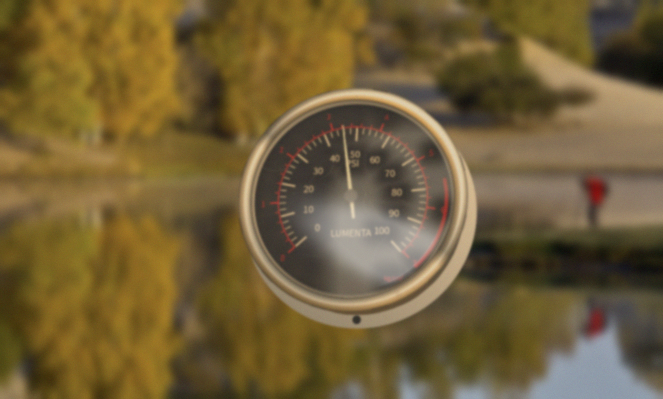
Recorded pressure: 46 psi
